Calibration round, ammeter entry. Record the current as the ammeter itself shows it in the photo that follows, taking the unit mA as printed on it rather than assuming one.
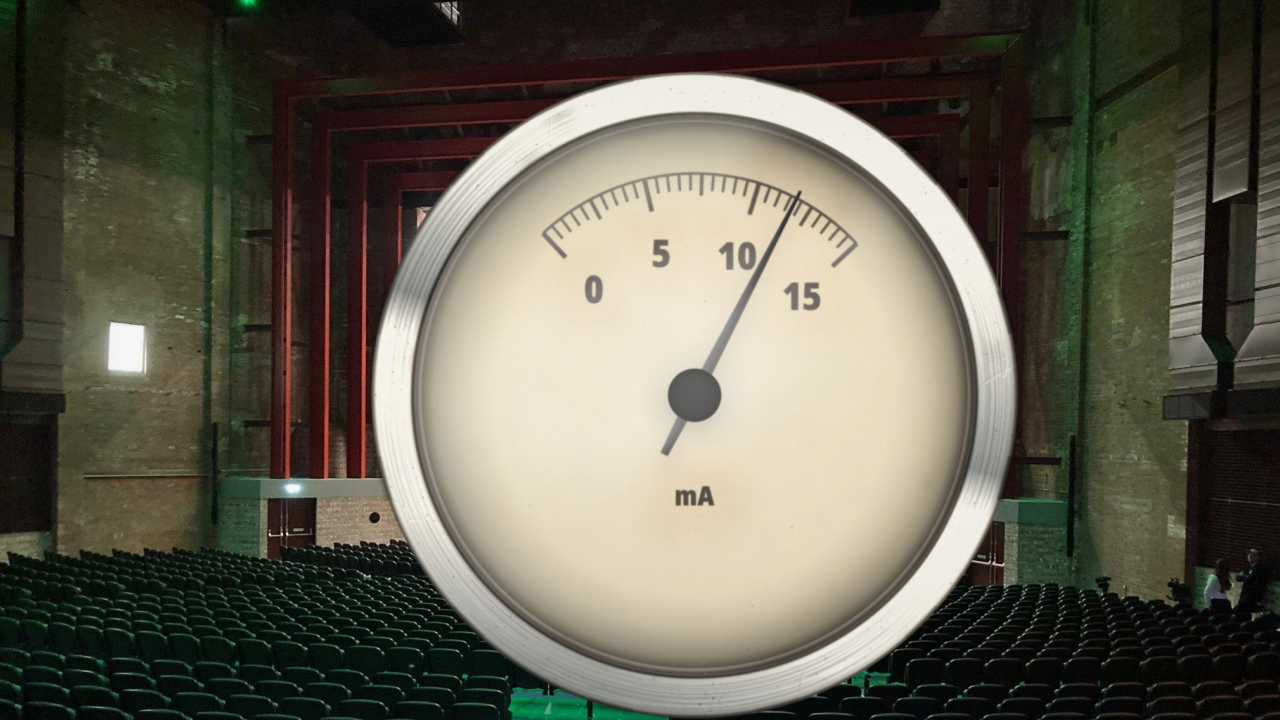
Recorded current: 11.75 mA
